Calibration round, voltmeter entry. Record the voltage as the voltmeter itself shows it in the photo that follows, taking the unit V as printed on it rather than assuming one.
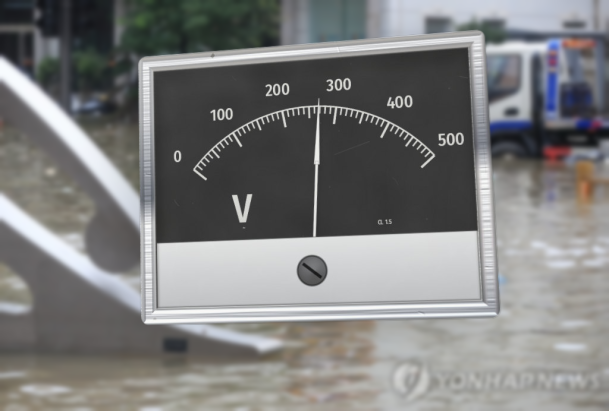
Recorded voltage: 270 V
